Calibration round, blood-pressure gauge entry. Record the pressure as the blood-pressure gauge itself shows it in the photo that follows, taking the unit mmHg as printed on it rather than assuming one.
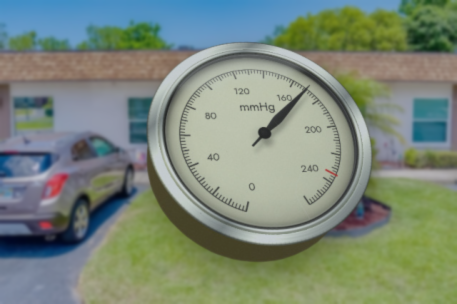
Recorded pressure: 170 mmHg
